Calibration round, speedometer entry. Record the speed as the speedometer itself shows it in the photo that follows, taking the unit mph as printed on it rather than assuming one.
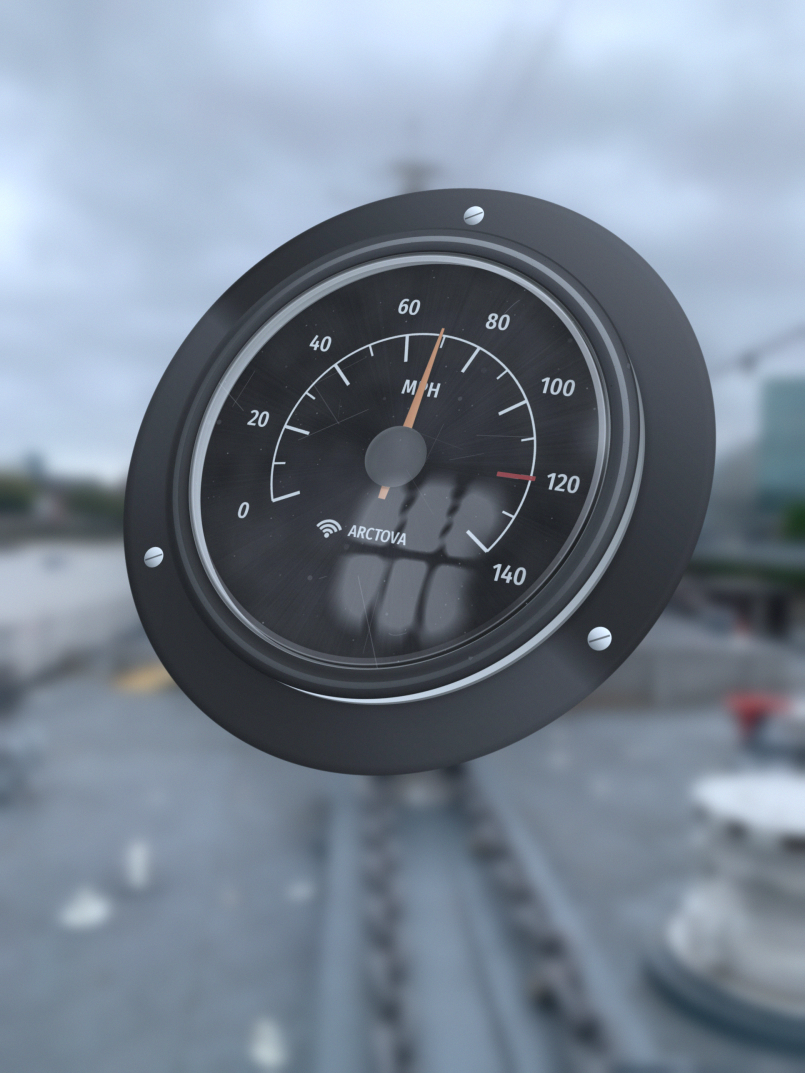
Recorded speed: 70 mph
